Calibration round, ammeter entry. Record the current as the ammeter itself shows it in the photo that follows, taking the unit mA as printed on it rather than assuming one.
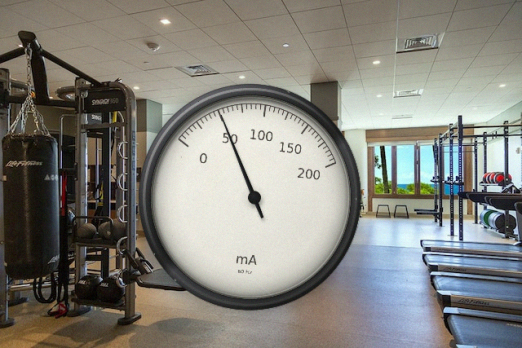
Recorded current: 50 mA
